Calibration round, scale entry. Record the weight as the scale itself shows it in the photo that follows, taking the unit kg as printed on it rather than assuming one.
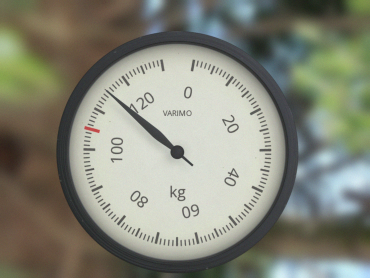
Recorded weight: 115 kg
